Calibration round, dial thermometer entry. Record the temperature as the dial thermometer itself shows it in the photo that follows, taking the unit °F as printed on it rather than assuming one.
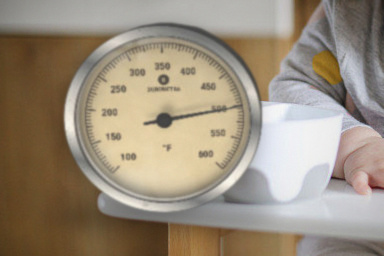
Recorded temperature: 500 °F
